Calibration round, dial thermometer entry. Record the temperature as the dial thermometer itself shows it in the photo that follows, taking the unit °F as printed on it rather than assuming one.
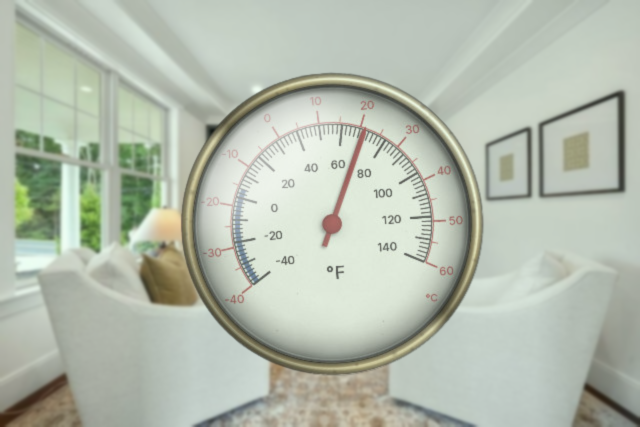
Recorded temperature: 70 °F
